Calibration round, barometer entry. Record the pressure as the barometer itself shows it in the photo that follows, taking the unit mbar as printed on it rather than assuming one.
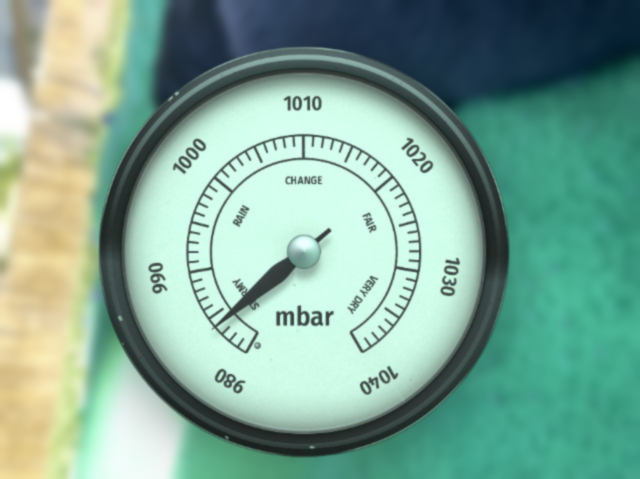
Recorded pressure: 984 mbar
